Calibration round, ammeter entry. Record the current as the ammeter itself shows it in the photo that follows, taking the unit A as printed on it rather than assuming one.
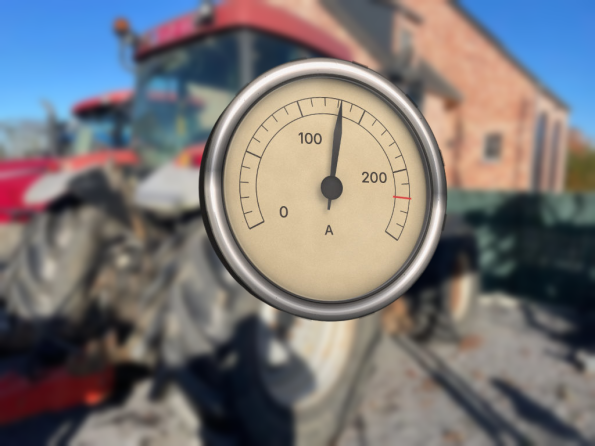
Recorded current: 130 A
